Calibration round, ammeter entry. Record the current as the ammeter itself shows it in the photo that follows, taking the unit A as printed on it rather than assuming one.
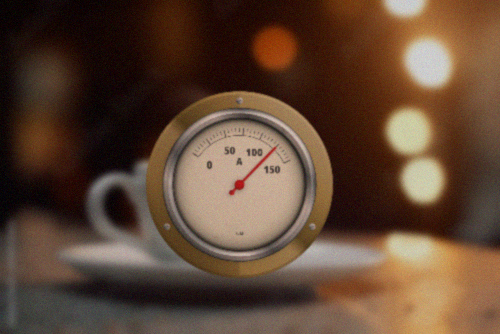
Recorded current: 125 A
